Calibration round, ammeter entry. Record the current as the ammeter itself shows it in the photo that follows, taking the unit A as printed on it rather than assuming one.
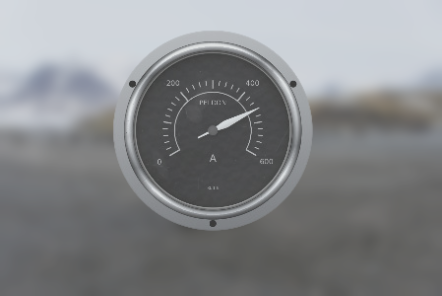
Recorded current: 460 A
